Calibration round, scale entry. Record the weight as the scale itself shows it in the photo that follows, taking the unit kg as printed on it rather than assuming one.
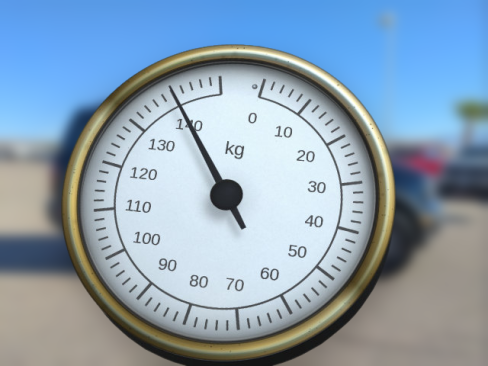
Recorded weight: 140 kg
